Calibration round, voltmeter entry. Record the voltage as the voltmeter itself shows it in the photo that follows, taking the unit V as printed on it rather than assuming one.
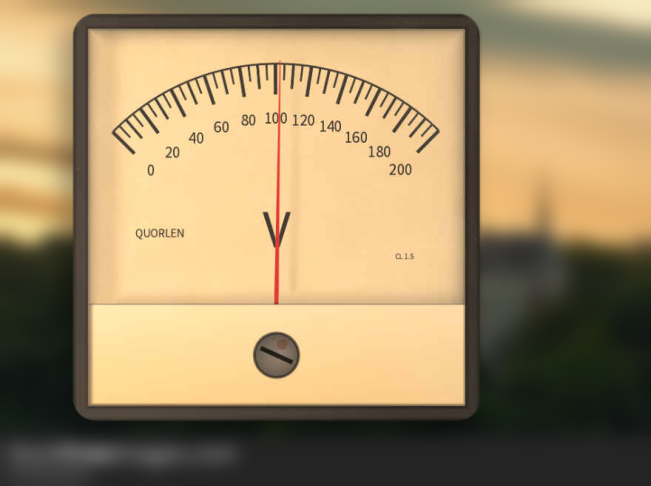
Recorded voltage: 102.5 V
